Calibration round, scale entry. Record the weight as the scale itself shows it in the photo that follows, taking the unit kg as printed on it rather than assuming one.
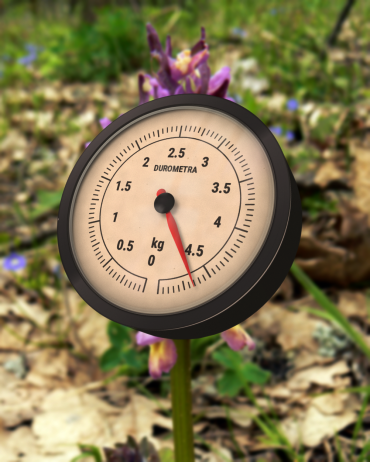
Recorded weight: 4.65 kg
